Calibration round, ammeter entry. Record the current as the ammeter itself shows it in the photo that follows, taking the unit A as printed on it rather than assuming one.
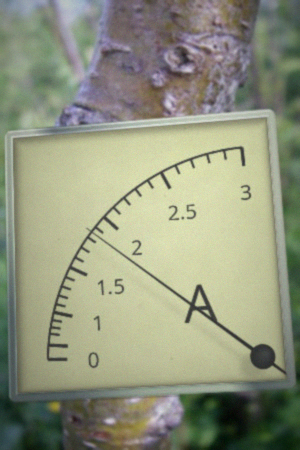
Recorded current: 1.85 A
